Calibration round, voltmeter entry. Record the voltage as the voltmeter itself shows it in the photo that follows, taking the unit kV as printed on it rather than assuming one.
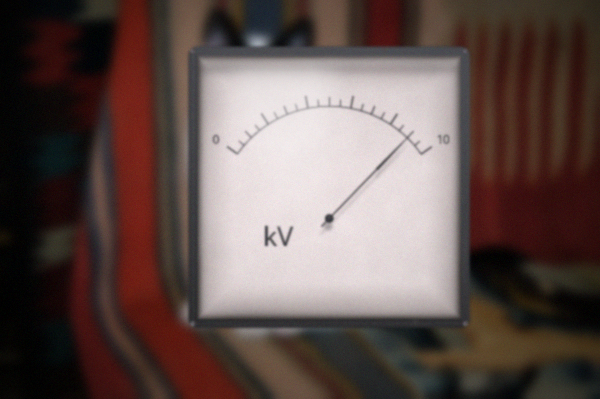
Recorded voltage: 9 kV
